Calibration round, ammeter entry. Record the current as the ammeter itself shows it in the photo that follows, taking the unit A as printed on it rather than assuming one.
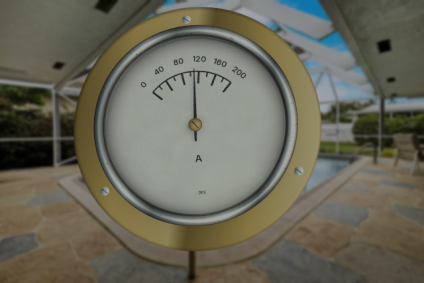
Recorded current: 110 A
